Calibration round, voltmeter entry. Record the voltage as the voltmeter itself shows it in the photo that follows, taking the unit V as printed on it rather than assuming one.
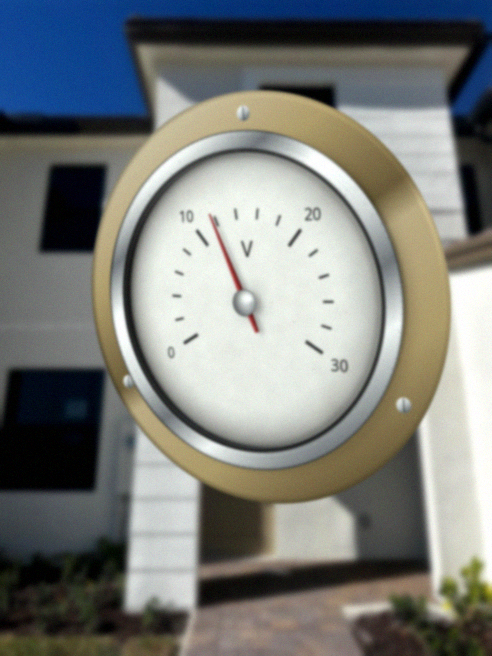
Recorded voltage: 12 V
